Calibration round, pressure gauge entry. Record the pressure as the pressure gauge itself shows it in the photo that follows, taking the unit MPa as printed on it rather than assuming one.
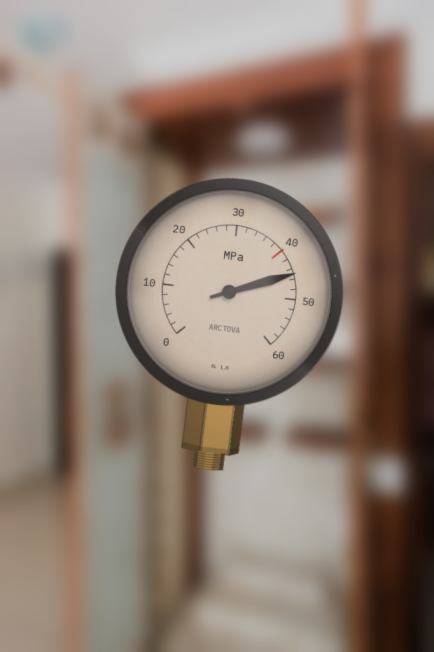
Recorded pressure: 45 MPa
